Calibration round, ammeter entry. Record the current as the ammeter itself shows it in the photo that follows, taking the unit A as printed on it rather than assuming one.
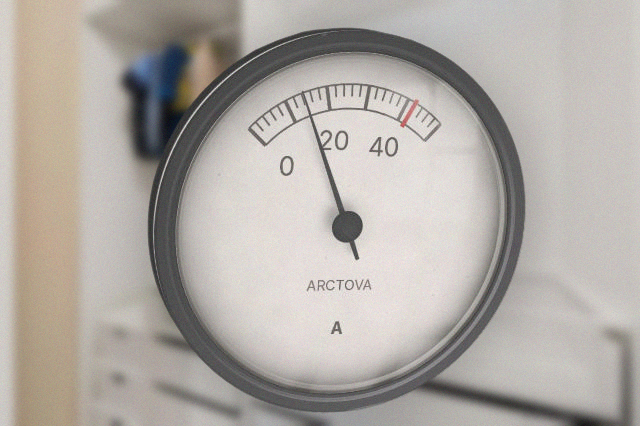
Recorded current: 14 A
